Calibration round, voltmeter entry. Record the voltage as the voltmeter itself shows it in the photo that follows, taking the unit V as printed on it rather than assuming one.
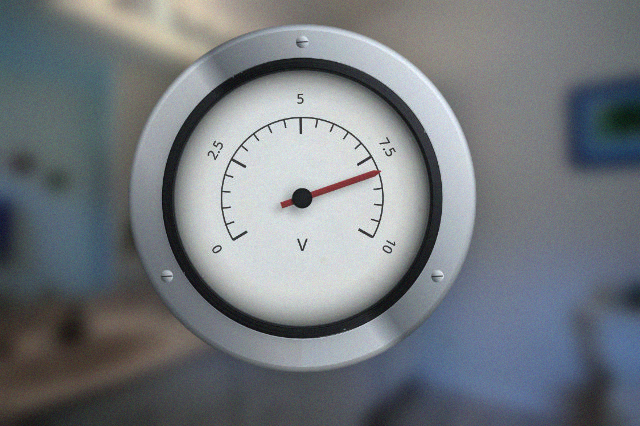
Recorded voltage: 8 V
